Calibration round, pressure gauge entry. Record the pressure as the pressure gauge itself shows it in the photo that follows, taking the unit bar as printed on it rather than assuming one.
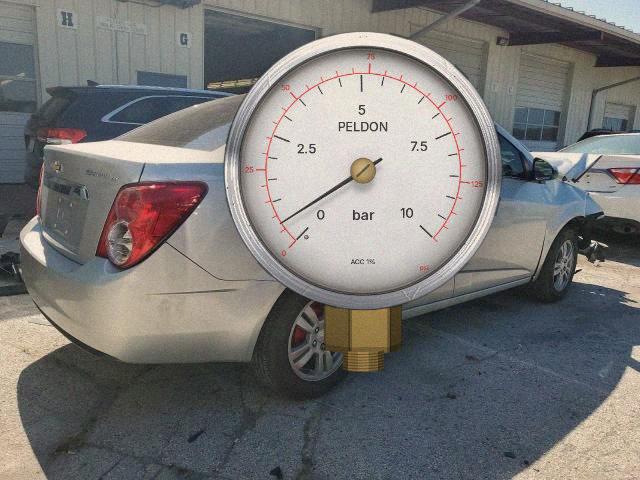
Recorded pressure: 0.5 bar
